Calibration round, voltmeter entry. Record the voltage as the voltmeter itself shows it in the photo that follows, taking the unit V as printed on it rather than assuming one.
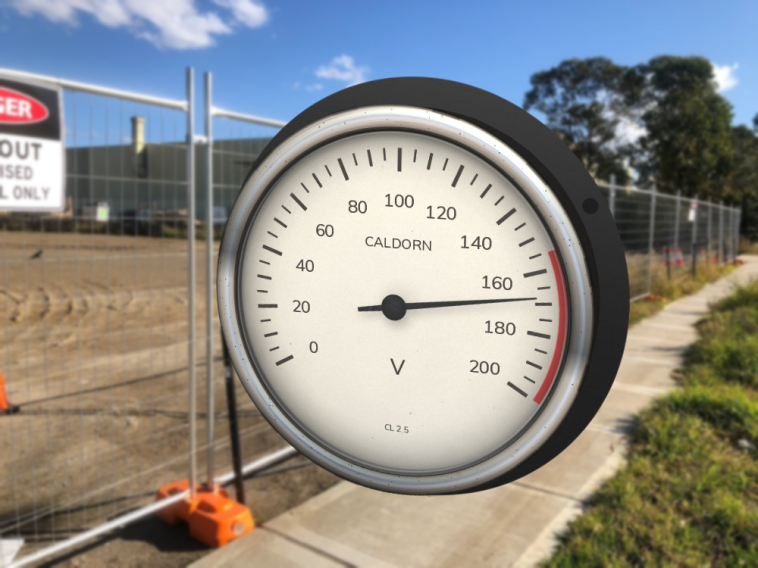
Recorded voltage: 167.5 V
